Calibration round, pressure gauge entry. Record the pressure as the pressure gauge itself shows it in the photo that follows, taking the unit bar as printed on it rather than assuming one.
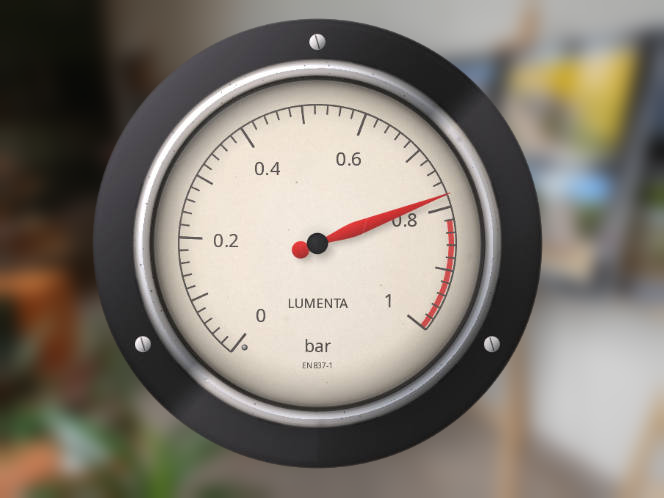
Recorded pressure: 0.78 bar
